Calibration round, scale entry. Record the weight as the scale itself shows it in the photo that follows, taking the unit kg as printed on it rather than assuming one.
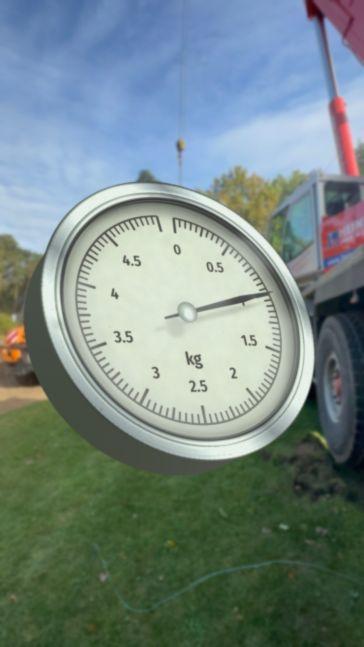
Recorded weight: 1 kg
